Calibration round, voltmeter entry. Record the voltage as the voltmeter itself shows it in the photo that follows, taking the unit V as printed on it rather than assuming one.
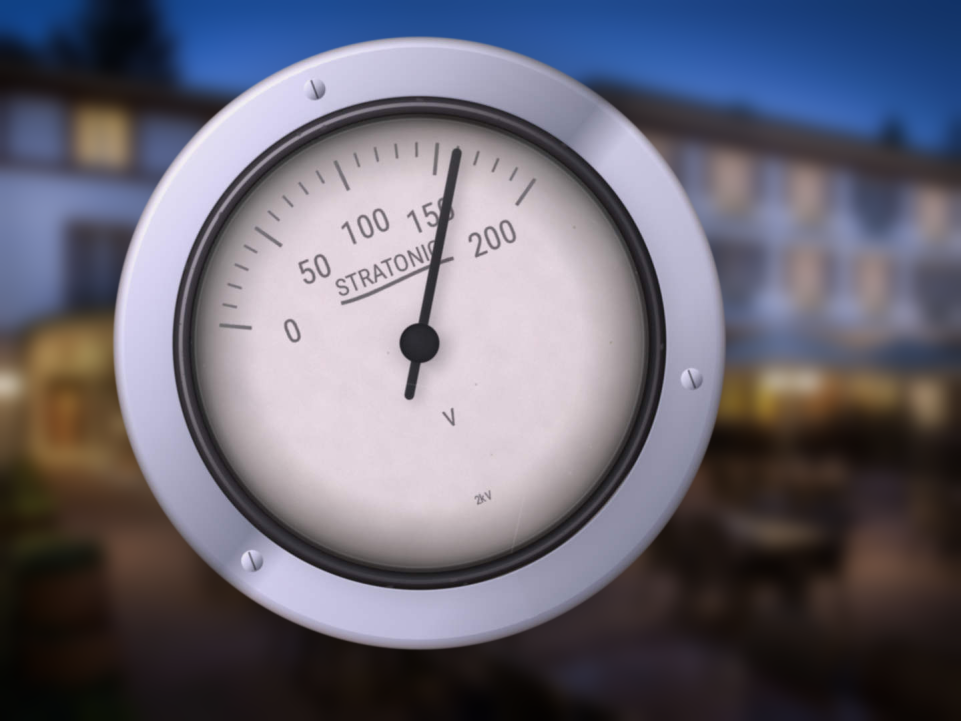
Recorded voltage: 160 V
